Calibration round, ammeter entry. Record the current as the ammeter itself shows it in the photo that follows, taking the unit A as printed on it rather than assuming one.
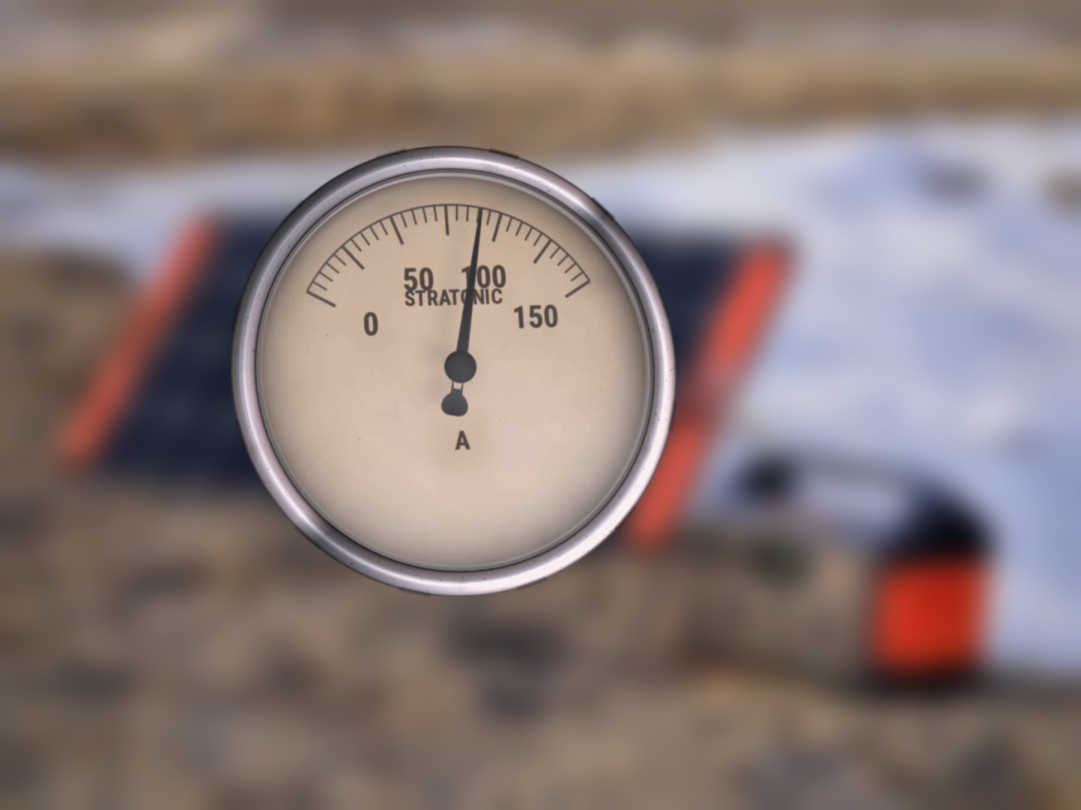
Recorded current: 90 A
